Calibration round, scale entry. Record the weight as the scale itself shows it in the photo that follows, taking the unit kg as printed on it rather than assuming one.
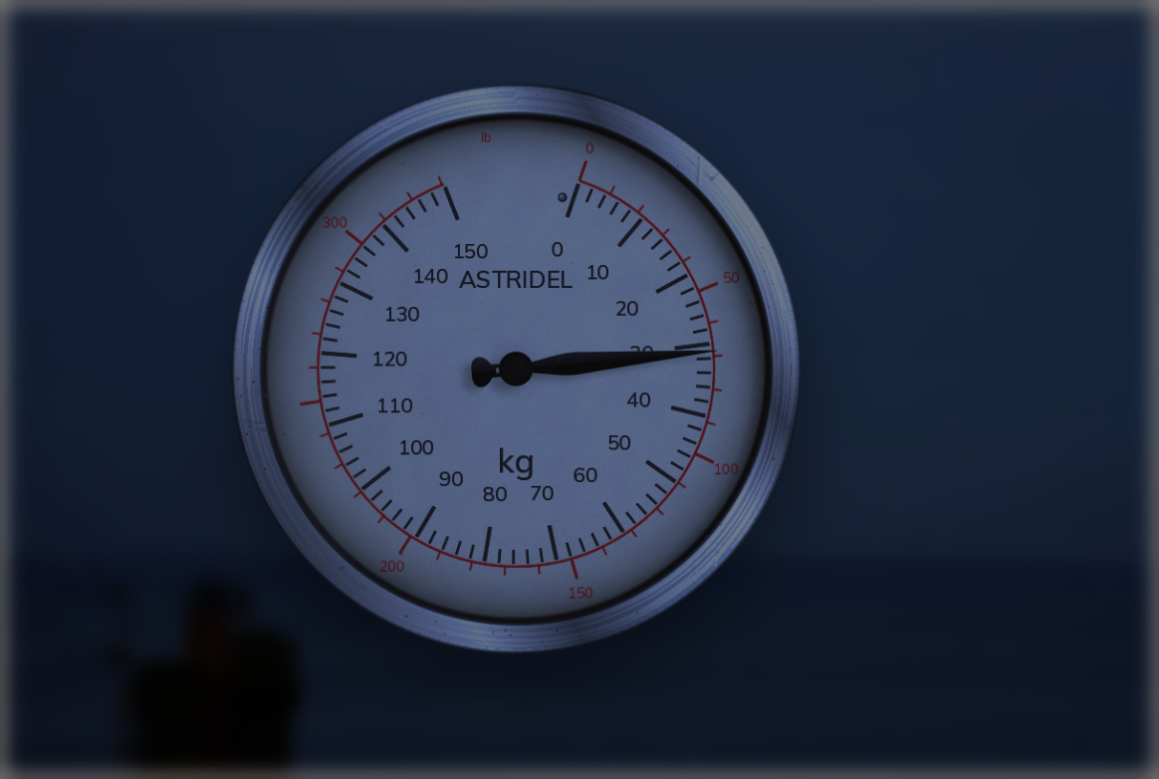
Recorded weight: 31 kg
